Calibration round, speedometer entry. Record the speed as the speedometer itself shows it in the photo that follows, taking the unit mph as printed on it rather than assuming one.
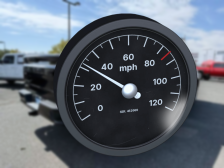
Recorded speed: 32.5 mph
